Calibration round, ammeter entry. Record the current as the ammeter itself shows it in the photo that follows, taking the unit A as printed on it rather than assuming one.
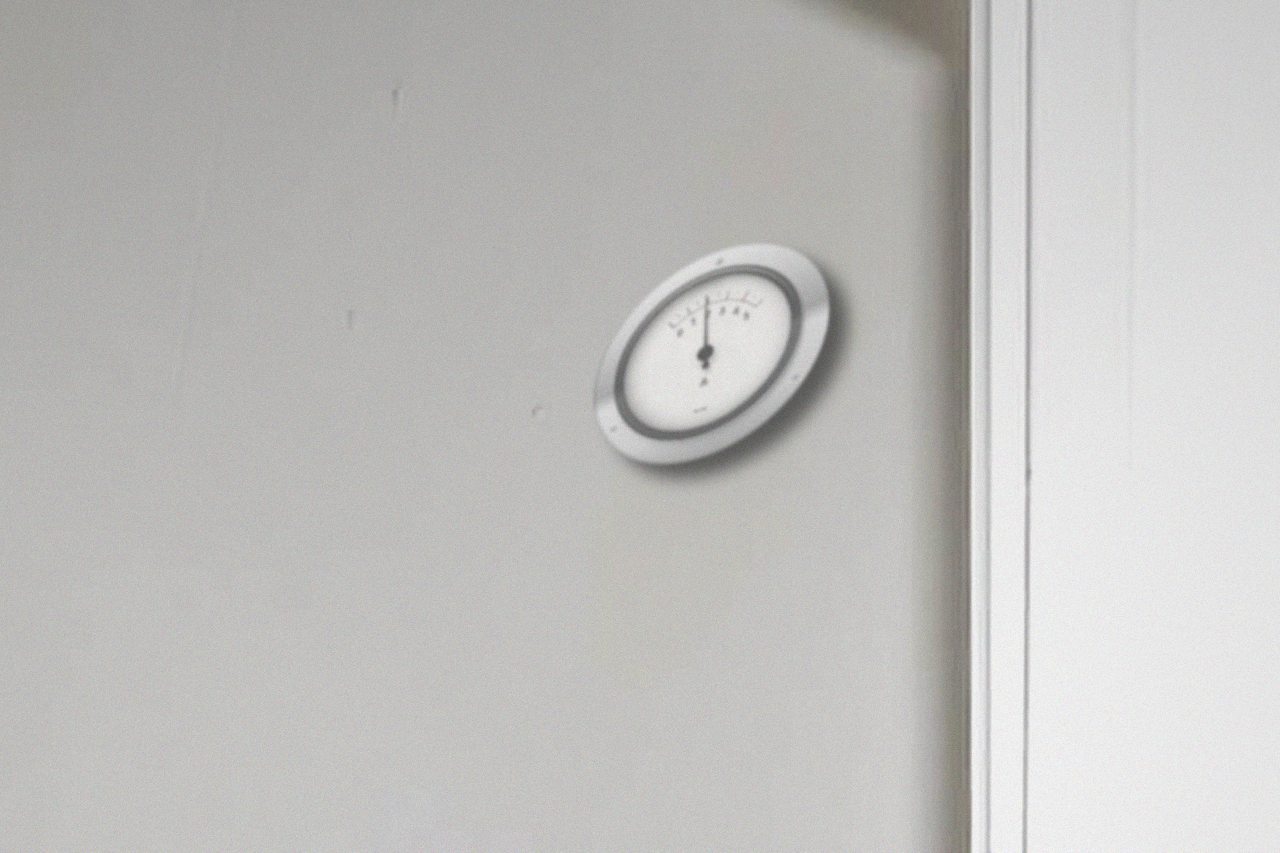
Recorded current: 2 A
